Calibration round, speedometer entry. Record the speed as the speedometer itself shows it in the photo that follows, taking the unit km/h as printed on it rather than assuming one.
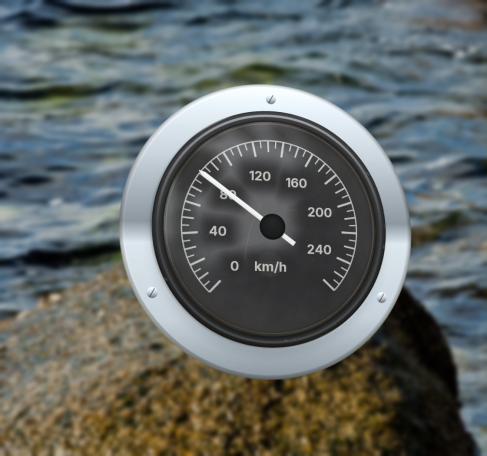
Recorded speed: 80 km/h
